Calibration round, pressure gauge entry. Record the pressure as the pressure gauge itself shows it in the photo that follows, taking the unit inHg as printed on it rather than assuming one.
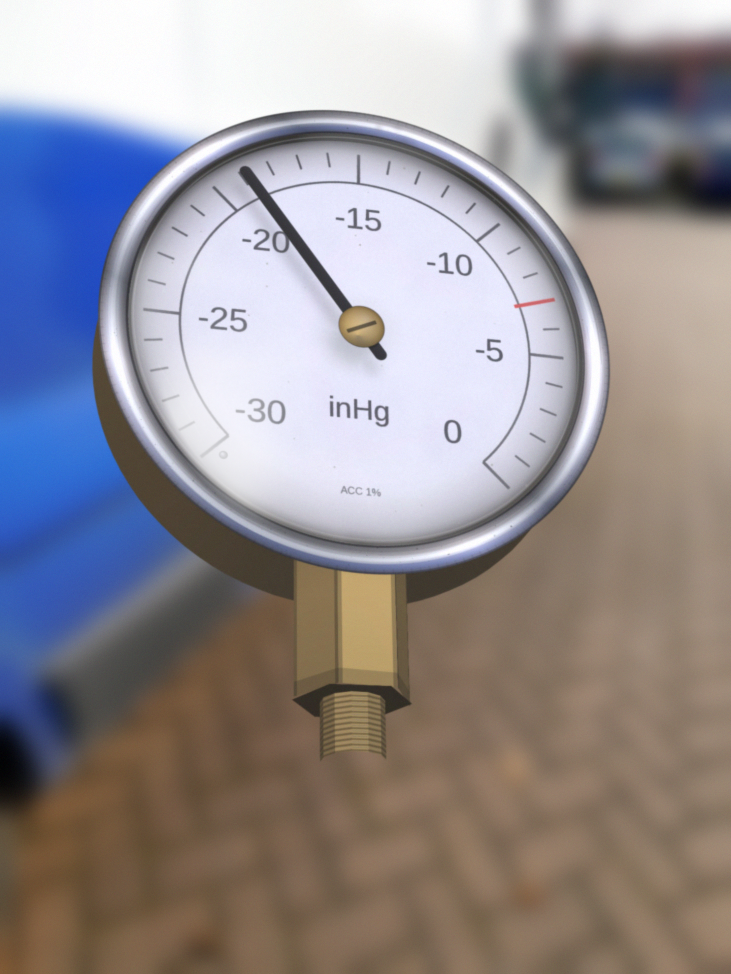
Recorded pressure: -19 inHg
